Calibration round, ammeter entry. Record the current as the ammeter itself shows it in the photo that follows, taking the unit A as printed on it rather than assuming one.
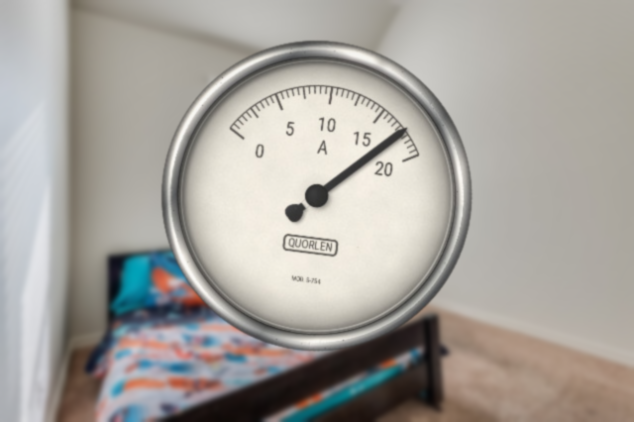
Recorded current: 17.5 A
